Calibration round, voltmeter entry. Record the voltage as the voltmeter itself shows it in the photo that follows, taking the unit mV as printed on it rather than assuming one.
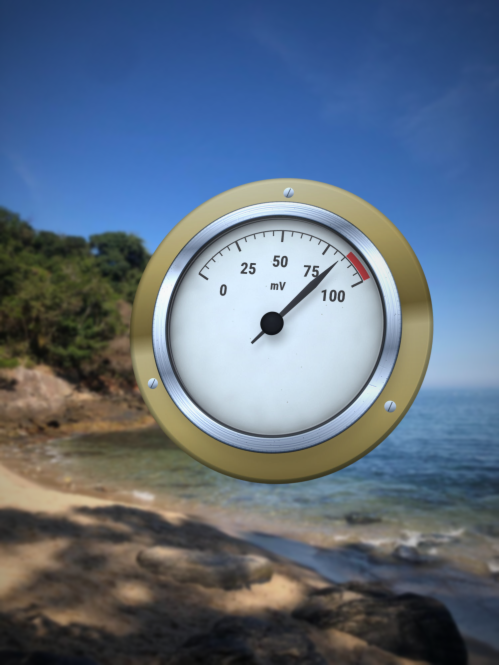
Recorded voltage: 85 mV
